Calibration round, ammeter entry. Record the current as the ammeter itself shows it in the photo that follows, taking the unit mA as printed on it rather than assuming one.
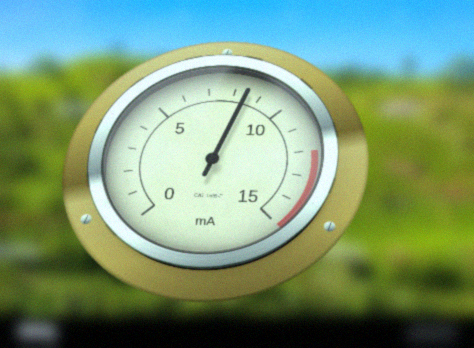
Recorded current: 8.5 mA
